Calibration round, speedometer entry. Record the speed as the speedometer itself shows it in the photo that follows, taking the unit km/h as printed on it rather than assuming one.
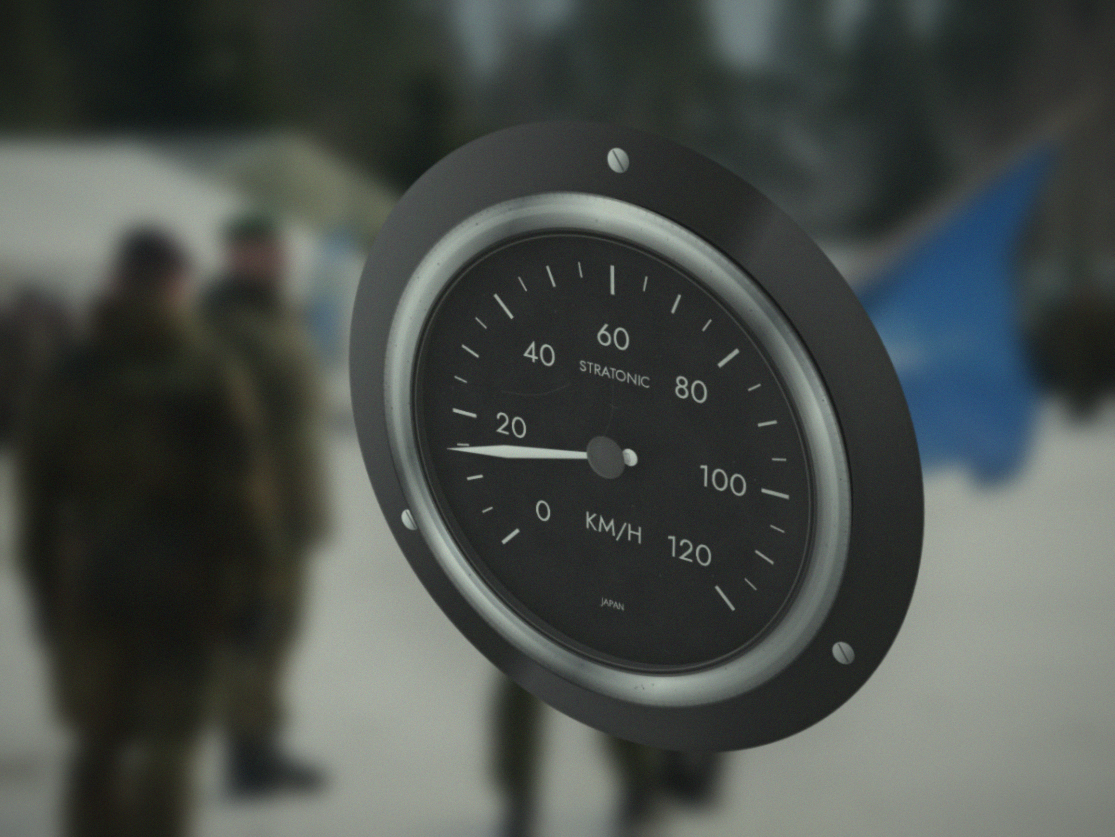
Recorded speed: 15 km/h
